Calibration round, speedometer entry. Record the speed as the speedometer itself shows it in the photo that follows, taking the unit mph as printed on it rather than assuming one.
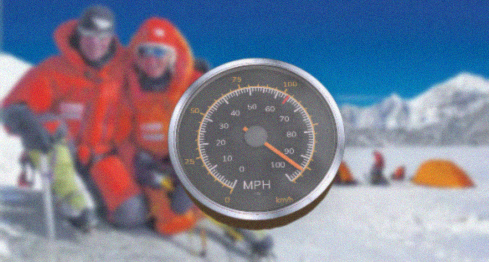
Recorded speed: 95 mph
